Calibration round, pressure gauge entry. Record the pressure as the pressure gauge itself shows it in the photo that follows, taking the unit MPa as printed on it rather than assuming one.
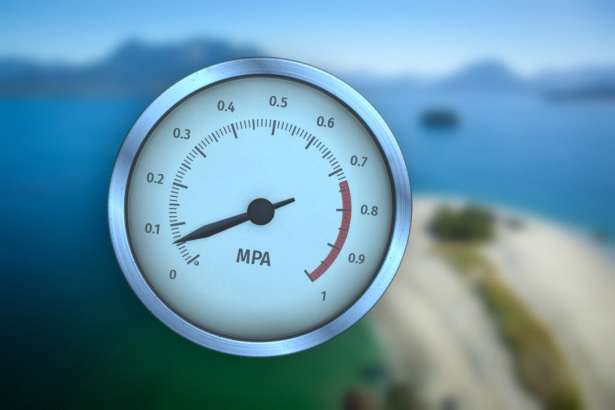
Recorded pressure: 0.06 MPa
